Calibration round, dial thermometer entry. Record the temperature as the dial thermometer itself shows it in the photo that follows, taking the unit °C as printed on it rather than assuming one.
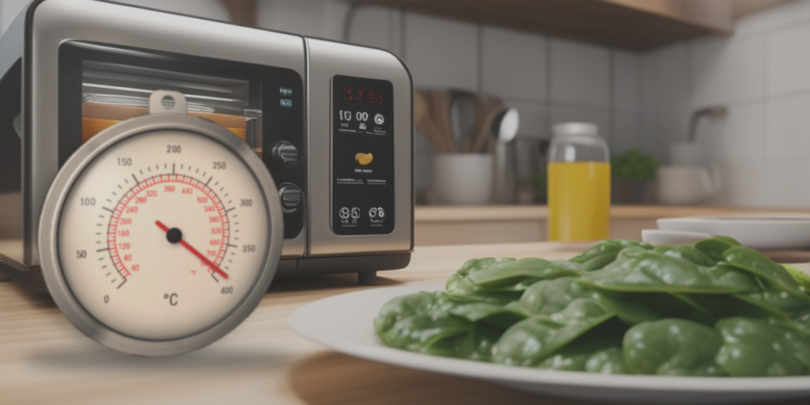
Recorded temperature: 390 °C
